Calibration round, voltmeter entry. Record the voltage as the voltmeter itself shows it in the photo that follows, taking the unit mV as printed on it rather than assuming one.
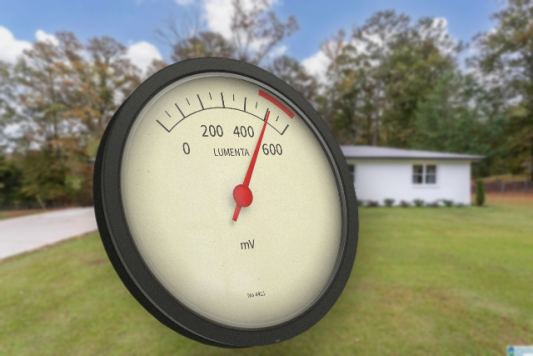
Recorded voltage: 500 mV
